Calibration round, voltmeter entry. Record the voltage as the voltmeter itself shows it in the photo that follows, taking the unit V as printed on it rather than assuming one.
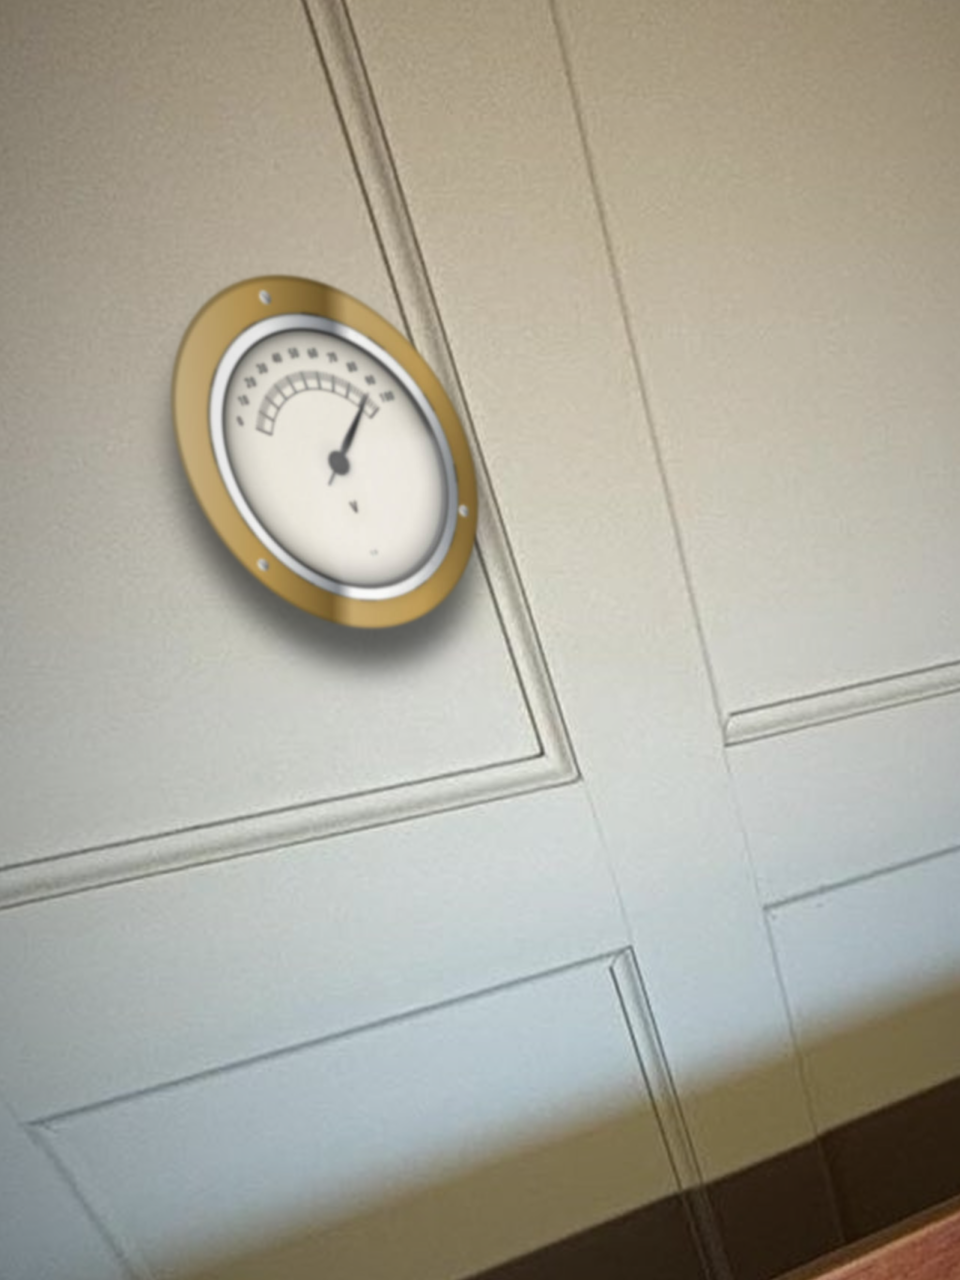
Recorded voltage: 90 V
